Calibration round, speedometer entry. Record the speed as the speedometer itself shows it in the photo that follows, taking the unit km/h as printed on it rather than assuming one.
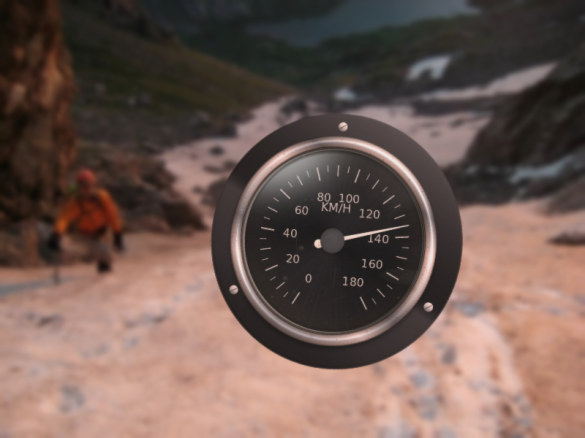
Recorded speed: 135 km/h
